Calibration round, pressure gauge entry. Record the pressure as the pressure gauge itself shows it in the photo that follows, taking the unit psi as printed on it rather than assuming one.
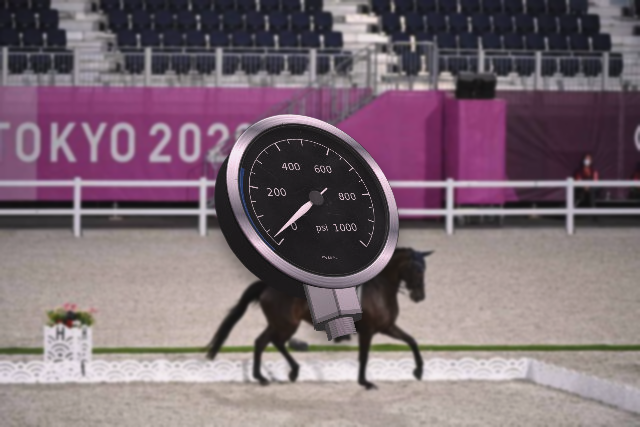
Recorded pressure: 25 psi
